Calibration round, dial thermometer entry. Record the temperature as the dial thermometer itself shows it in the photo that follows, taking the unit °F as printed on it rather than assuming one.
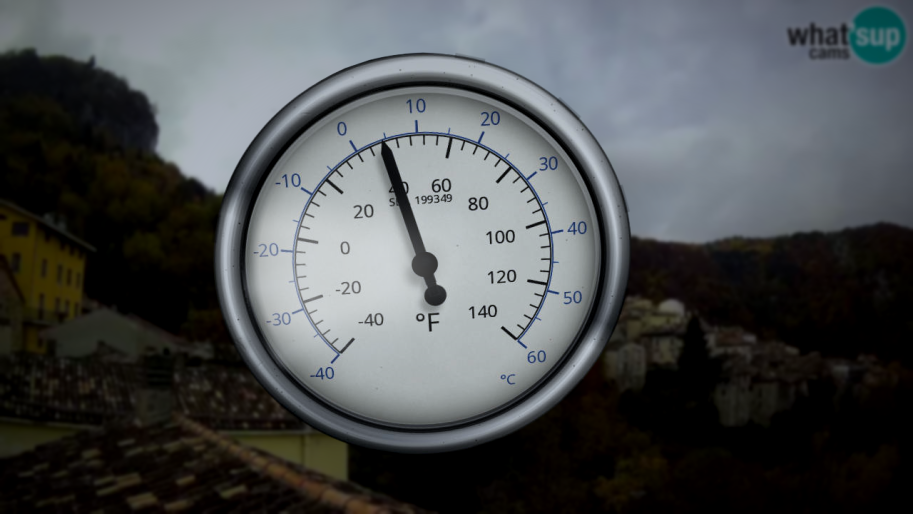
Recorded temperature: 40 °F
